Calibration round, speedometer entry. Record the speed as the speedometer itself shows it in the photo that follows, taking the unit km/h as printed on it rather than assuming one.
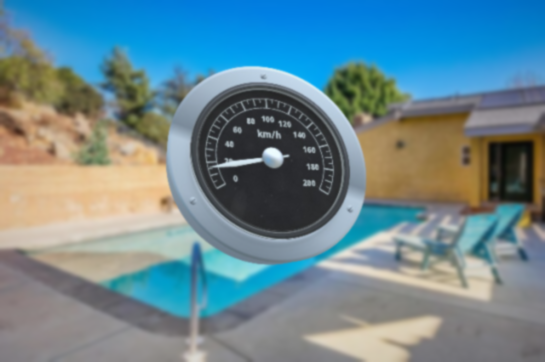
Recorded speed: 15 km/h
